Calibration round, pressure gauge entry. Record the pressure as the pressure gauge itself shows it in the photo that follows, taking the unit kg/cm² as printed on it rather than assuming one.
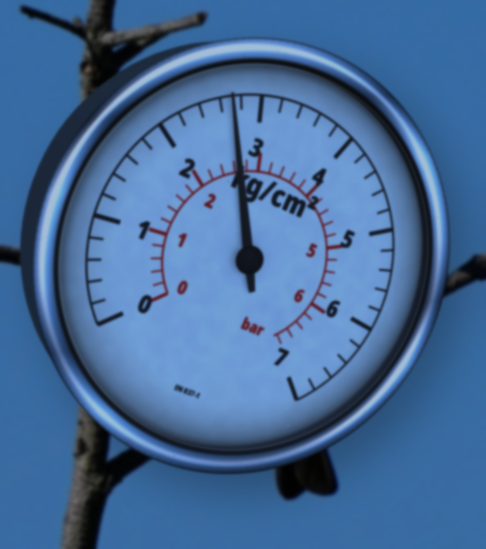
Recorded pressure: 2.7 kg/cm²
